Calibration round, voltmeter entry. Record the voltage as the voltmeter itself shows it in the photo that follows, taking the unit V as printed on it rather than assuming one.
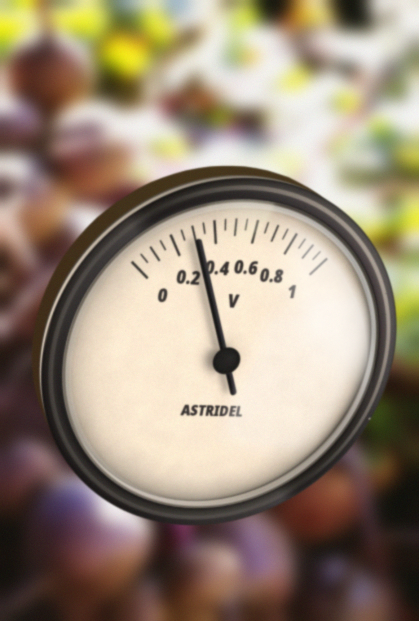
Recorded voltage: 0.3 V
